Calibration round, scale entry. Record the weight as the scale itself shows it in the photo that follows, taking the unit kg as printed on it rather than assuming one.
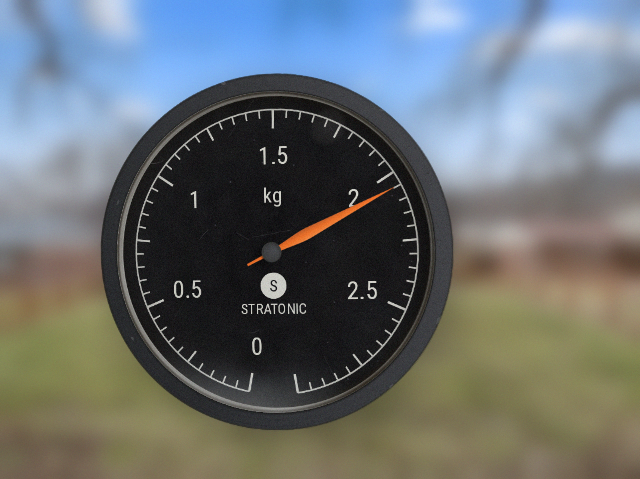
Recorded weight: 2.05 kg
